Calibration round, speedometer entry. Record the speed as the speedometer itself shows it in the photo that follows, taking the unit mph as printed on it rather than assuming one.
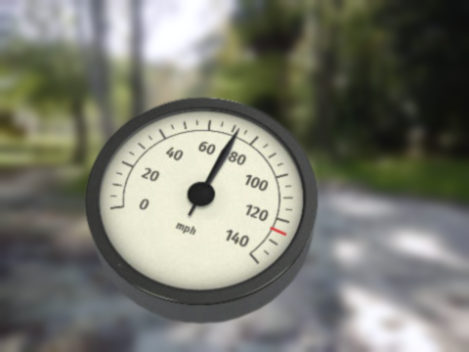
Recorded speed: 72.5 mph
